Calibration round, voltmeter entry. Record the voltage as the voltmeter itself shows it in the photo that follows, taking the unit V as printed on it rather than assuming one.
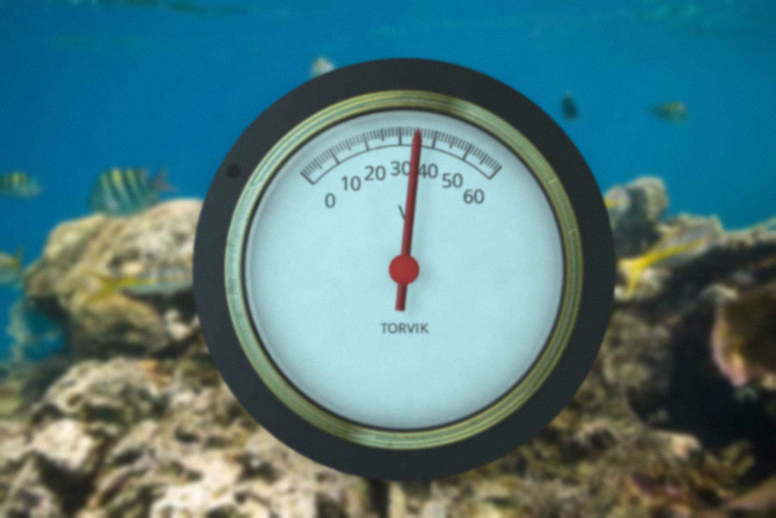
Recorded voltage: 35 V
